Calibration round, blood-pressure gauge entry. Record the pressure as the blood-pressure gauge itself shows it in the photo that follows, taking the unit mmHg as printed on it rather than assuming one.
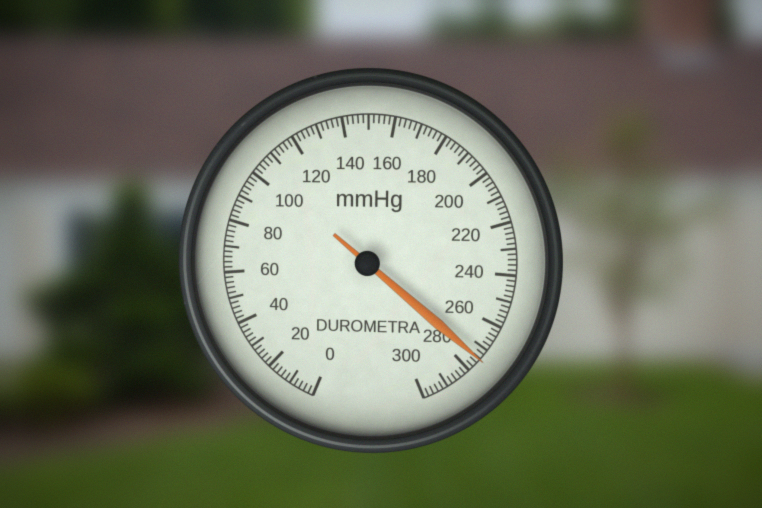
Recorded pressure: 274 mmHg
